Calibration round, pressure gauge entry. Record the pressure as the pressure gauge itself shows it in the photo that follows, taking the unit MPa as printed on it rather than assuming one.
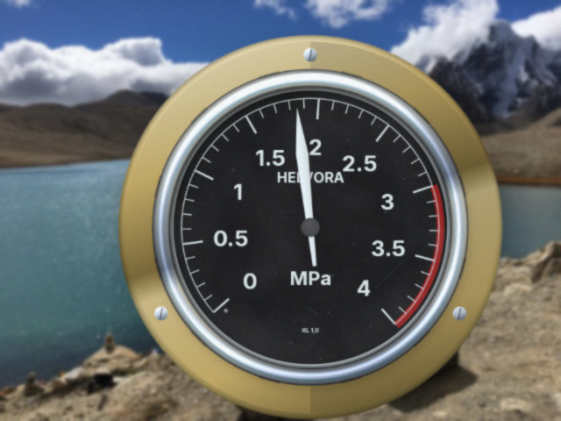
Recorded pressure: 1.85 MPa
